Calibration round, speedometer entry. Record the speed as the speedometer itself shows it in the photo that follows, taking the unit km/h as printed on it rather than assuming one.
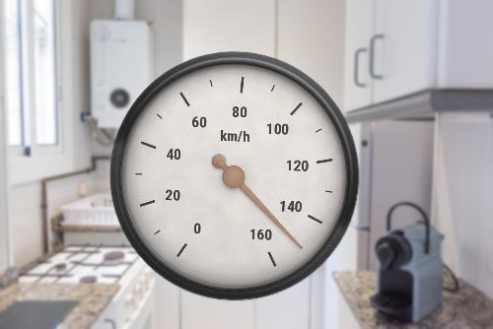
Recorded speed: 150 km/h
